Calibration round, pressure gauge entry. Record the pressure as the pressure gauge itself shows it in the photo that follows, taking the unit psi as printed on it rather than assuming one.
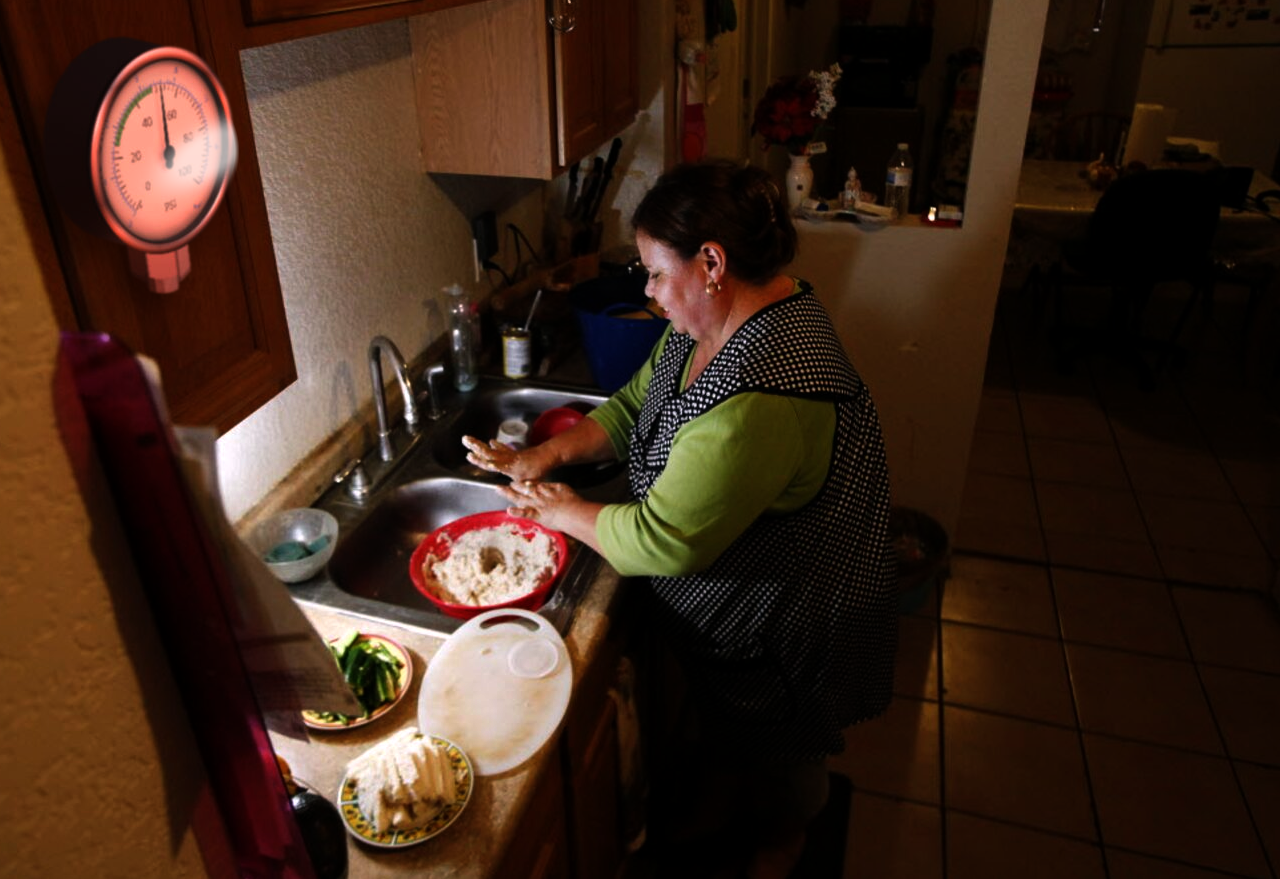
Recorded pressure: 50 psi
